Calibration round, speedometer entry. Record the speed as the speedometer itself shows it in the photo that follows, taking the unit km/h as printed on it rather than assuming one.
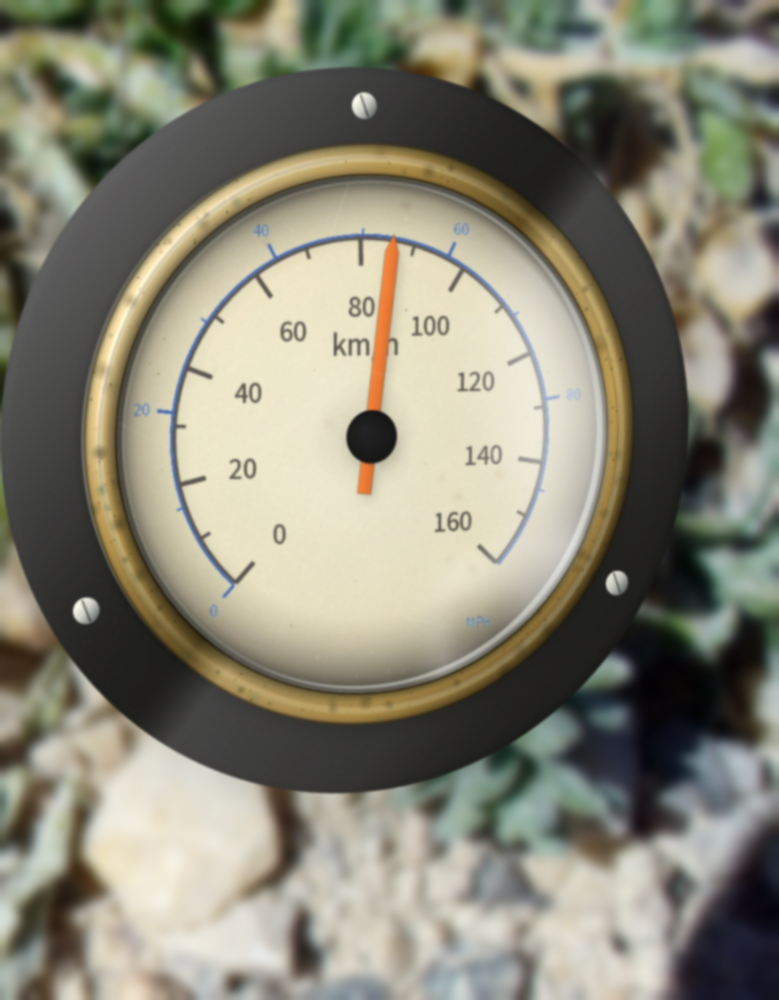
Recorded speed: 85 km/h
